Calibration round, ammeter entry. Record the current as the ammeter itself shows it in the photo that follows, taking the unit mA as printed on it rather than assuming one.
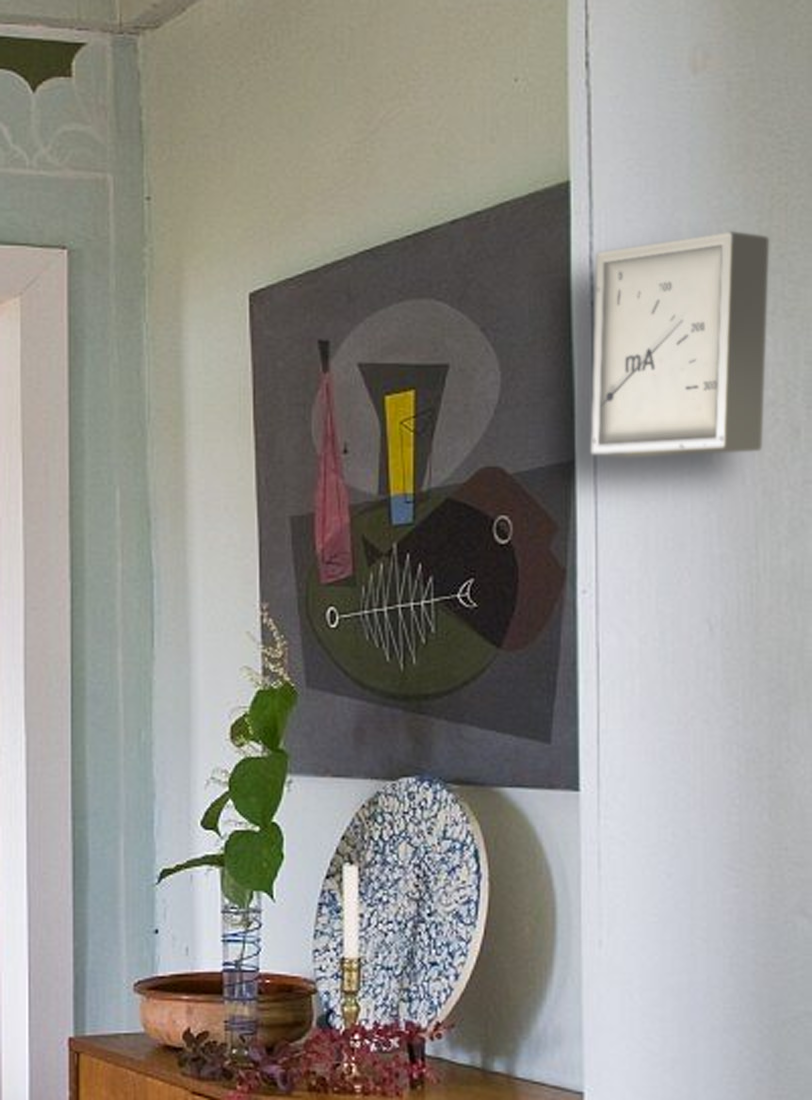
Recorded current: 175 mA
